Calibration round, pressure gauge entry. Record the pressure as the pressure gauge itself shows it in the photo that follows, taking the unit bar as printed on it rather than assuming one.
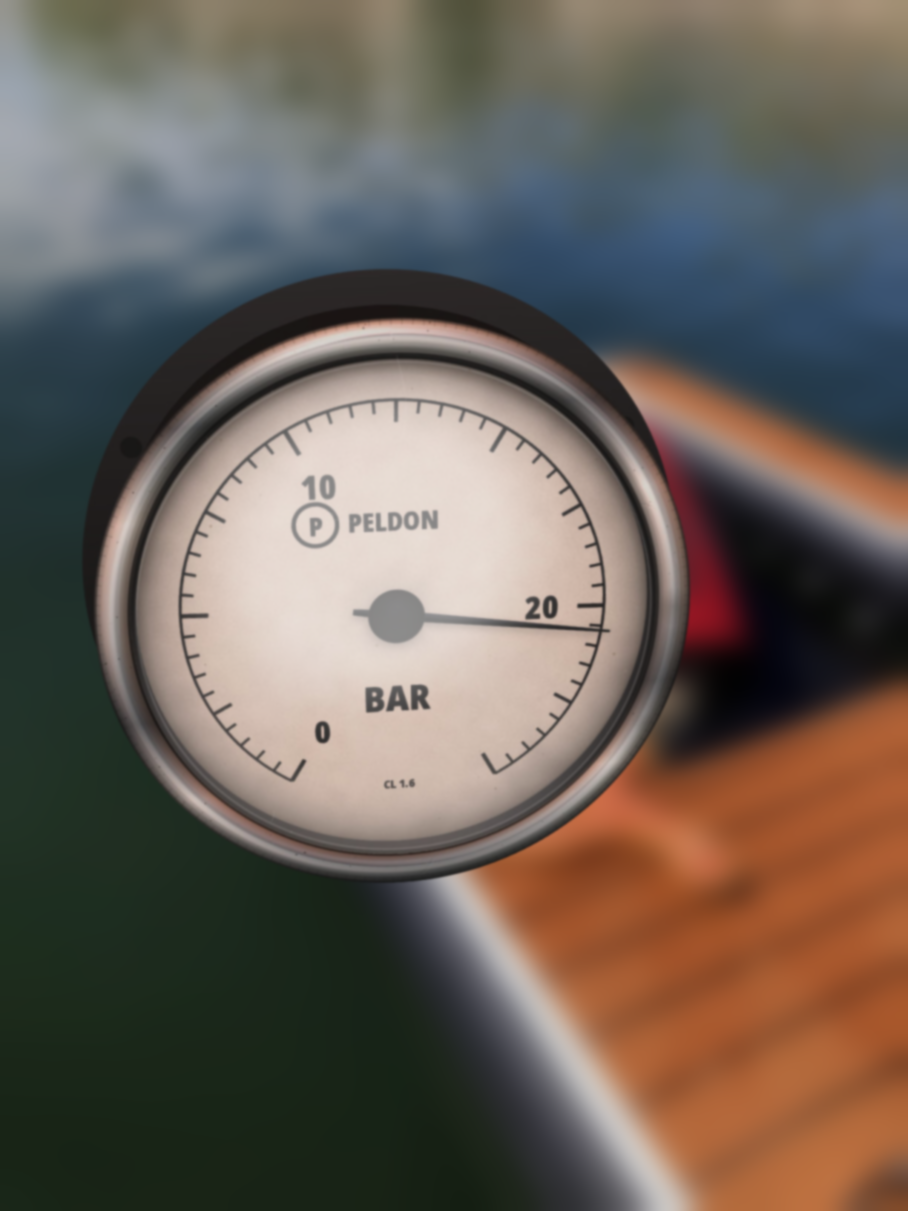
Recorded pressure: 20.5 bar
